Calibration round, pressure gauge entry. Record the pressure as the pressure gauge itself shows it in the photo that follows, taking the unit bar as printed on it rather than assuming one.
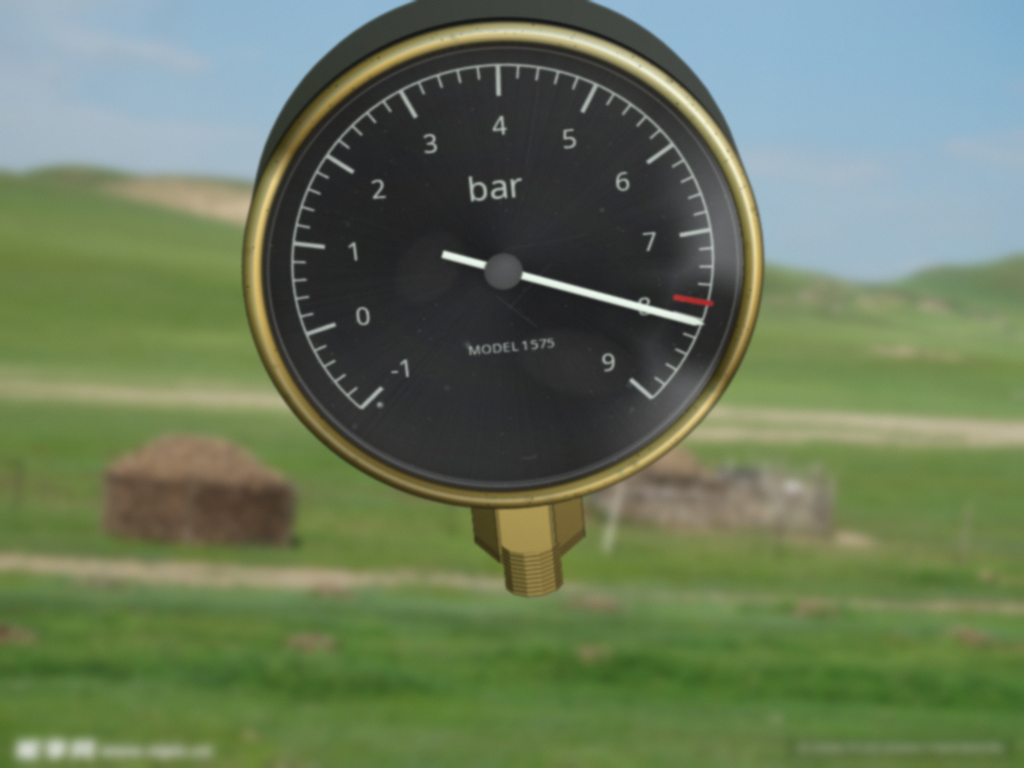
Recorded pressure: 8 bar
